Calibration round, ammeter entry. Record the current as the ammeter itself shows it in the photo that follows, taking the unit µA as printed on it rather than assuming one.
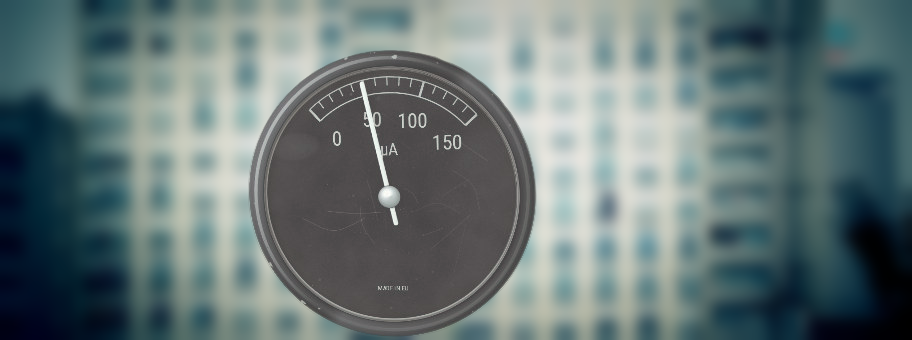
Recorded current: 50 µA
